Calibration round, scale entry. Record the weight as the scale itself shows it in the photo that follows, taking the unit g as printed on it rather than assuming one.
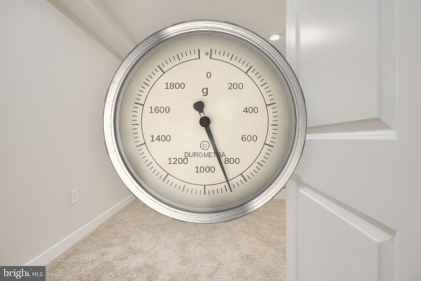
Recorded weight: 880 g
